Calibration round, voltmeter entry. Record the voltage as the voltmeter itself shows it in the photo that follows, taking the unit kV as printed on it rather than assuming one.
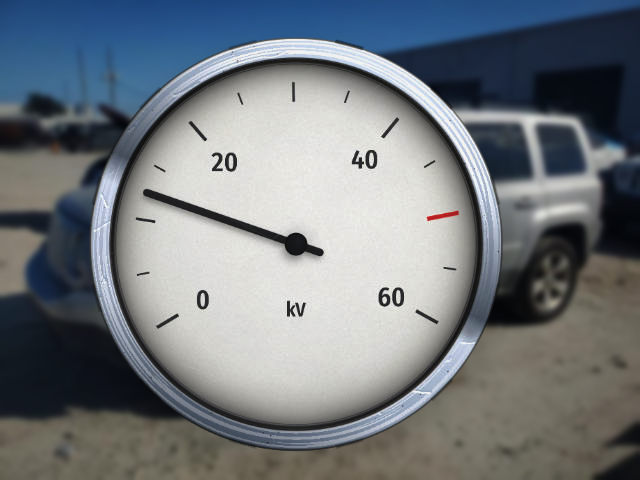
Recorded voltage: 12.5 kV
